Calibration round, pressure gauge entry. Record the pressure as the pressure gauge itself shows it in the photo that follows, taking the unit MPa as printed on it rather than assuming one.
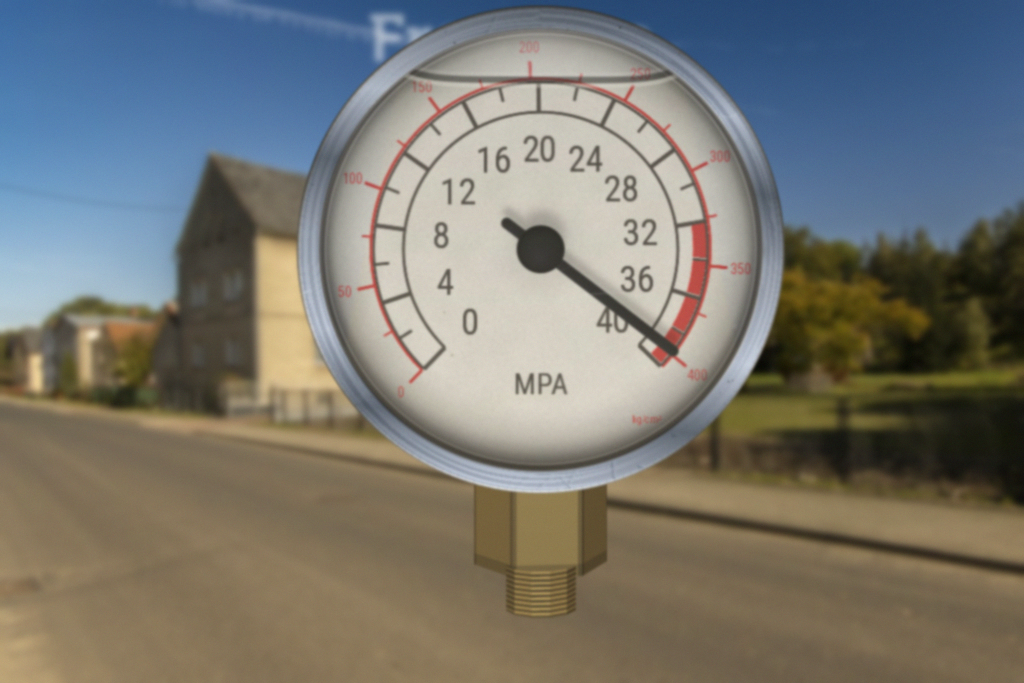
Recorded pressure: 39 MPa
